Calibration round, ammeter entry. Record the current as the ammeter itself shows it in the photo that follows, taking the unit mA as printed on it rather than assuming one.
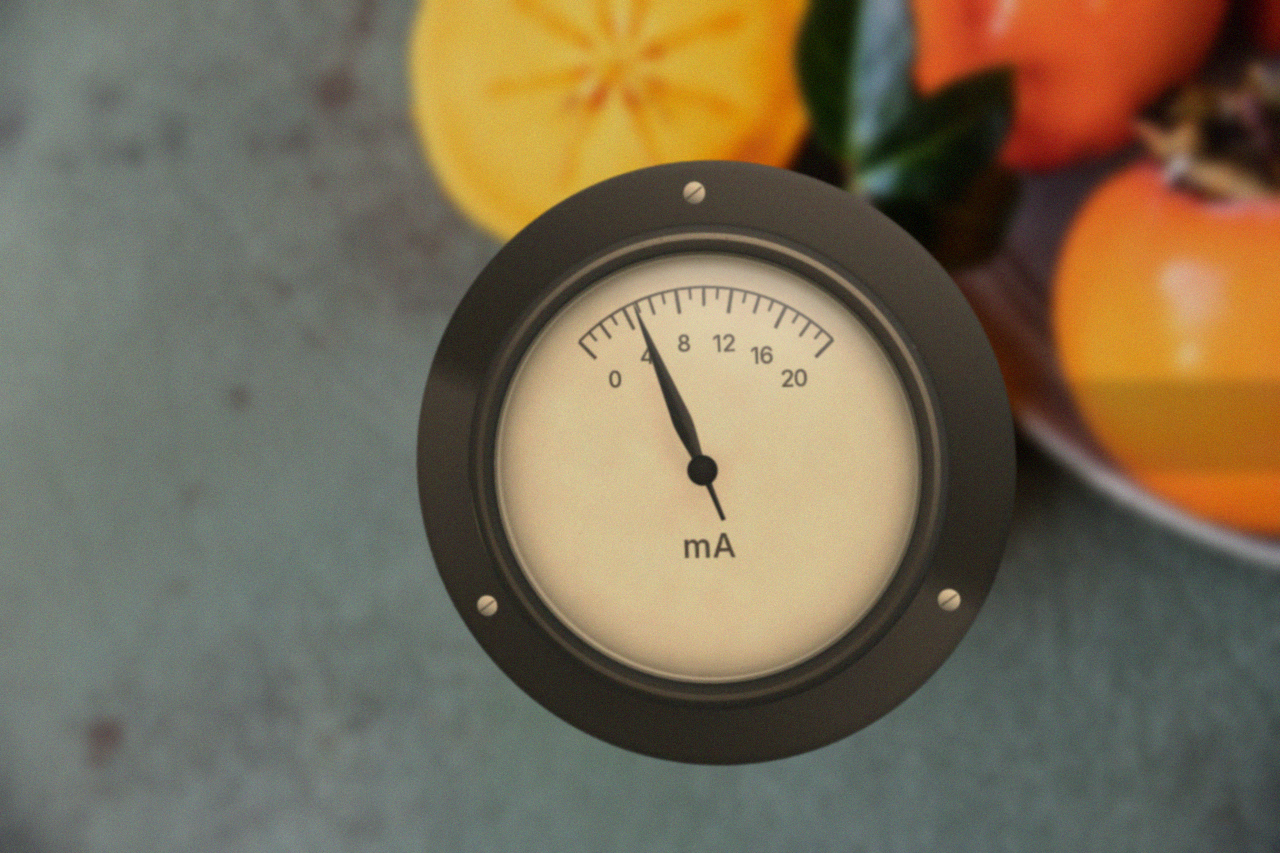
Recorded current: 5 mA
